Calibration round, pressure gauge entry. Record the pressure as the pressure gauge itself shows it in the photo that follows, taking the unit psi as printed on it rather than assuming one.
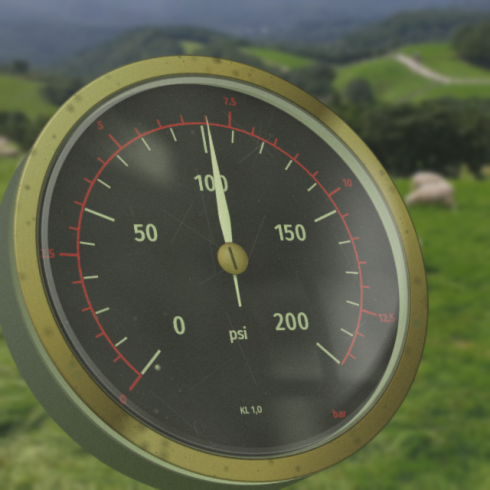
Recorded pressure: 100 psi
